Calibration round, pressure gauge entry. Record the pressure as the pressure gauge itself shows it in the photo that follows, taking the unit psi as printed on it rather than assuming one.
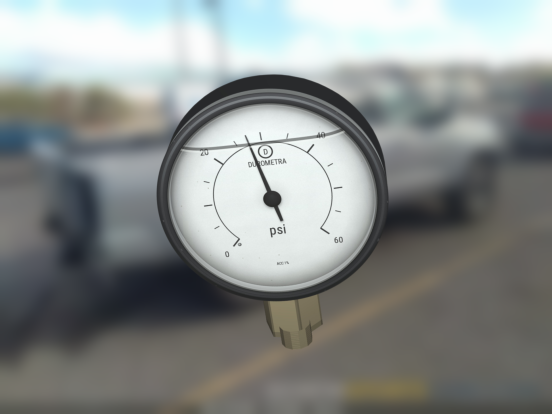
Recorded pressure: 27.5 psi
